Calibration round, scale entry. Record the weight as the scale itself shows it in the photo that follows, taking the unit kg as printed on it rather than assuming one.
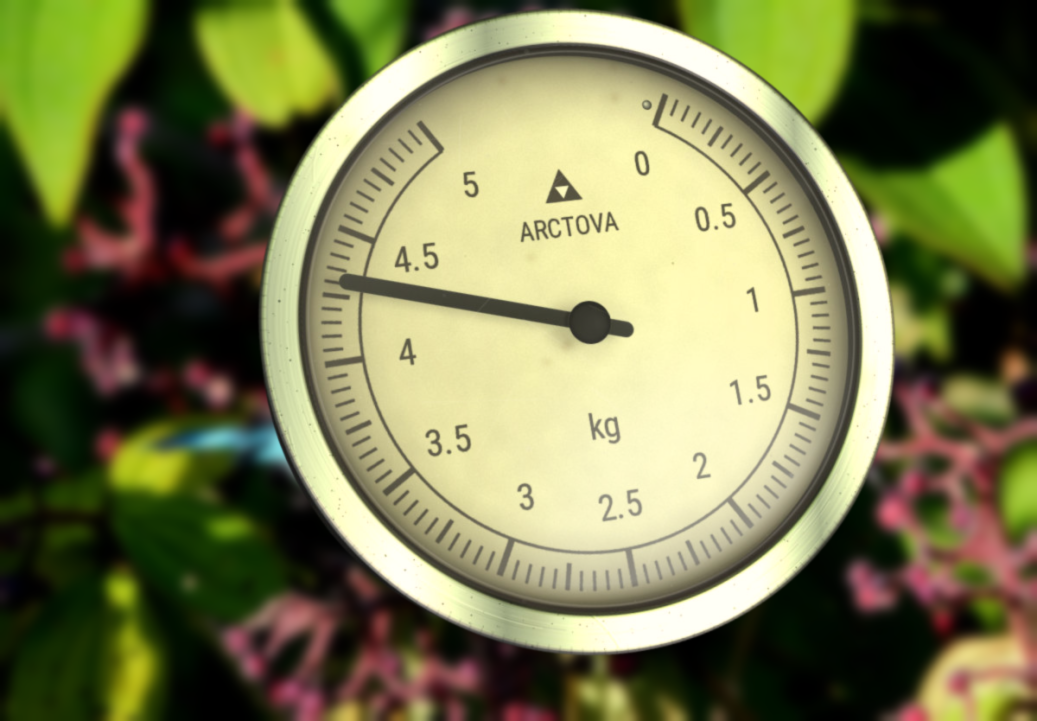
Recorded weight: 4.3 kg
